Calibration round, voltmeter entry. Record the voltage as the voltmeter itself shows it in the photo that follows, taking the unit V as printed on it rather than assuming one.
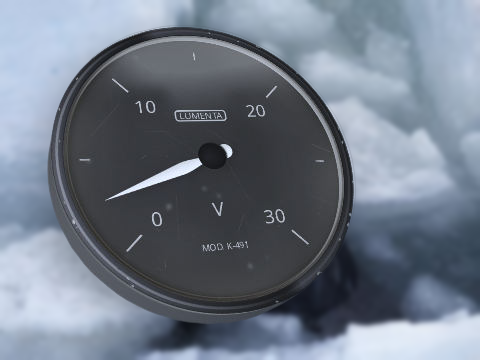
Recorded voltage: 2.5 V
